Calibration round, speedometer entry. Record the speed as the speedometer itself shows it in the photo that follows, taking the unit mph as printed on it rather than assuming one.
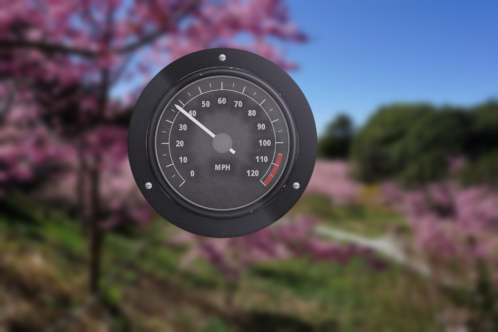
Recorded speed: 37.5 mph
